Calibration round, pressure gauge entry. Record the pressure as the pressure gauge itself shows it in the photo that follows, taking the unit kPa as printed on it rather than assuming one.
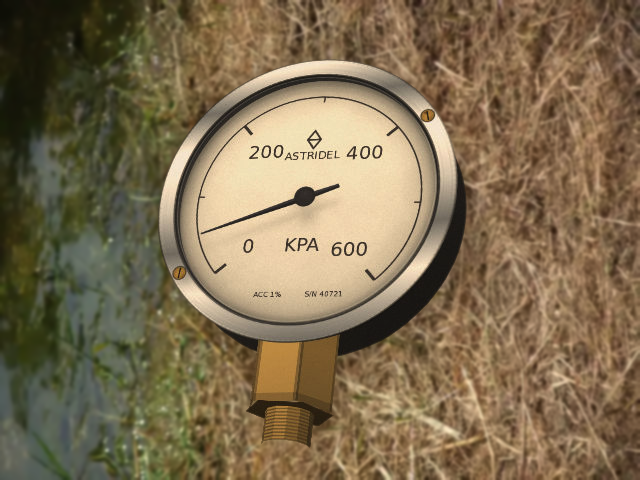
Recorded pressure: 50 kPa
